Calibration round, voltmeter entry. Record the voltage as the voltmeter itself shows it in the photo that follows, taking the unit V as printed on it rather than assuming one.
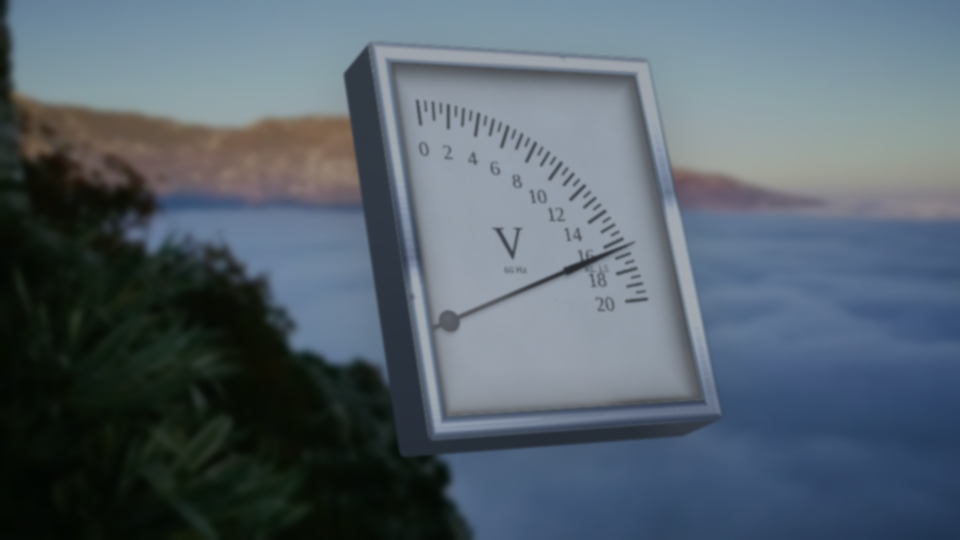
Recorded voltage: 16.5 V
